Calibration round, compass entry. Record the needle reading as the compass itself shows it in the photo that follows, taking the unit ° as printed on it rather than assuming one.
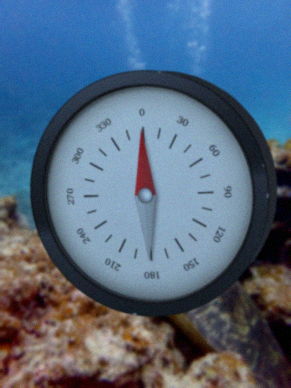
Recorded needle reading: 0 °
